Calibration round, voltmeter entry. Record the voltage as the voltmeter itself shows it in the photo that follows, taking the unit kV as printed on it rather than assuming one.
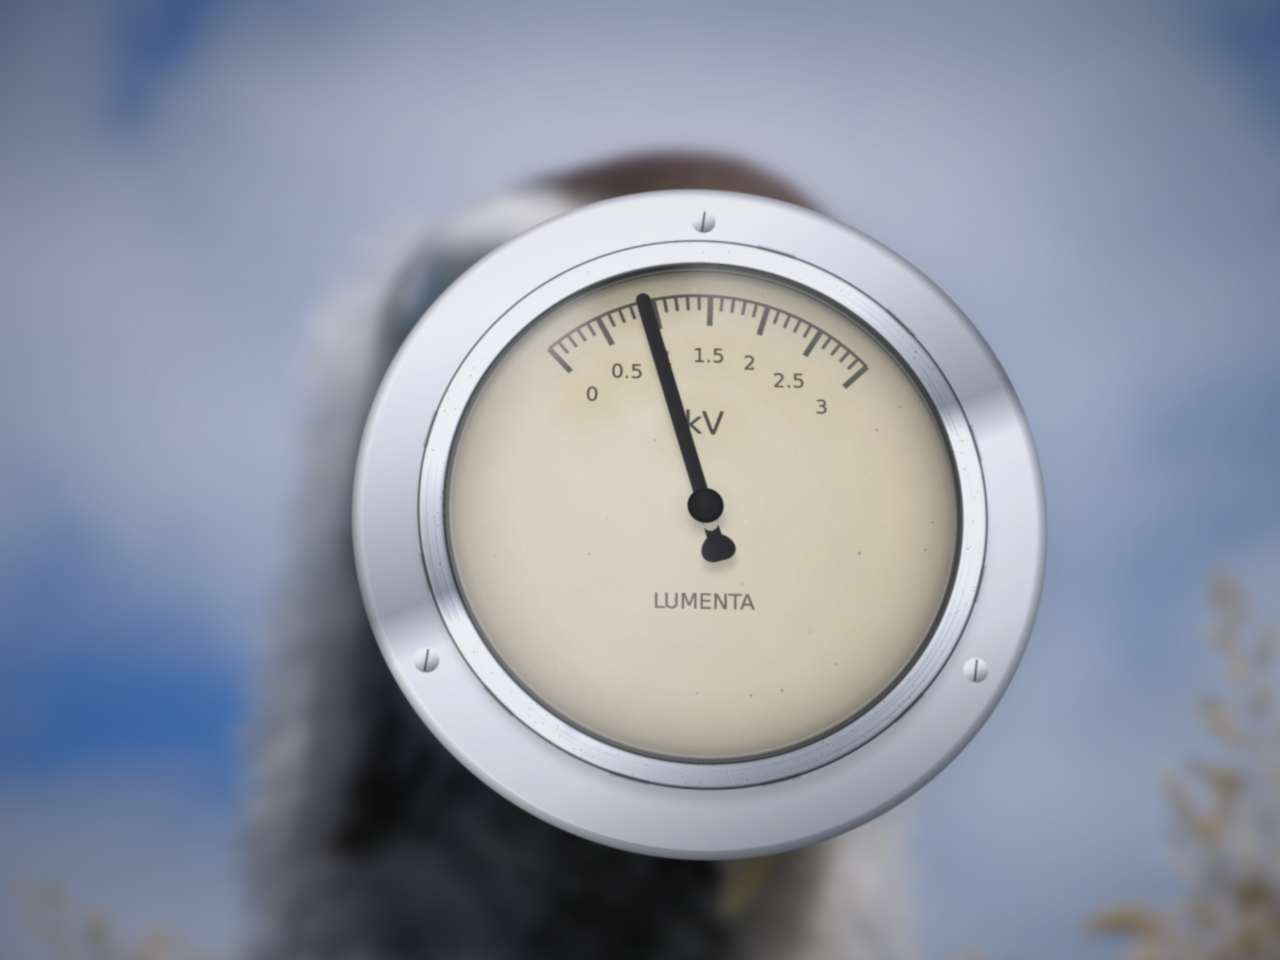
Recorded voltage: 0.9 kV
